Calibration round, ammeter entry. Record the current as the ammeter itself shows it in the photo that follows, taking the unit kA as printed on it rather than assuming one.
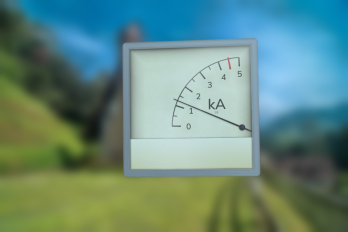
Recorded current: 1.25 kA
